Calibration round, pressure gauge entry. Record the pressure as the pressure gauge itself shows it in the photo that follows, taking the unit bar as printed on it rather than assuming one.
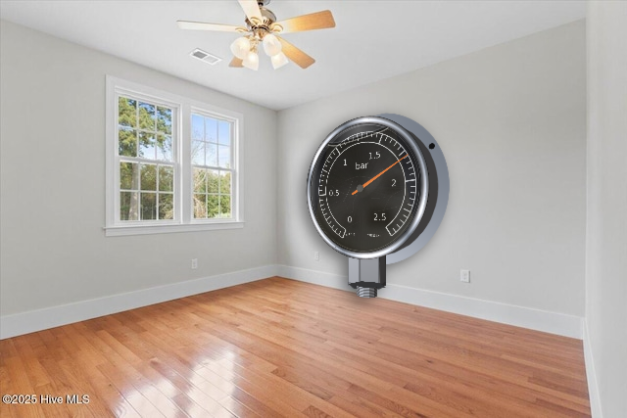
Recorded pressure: 1.8 bar
